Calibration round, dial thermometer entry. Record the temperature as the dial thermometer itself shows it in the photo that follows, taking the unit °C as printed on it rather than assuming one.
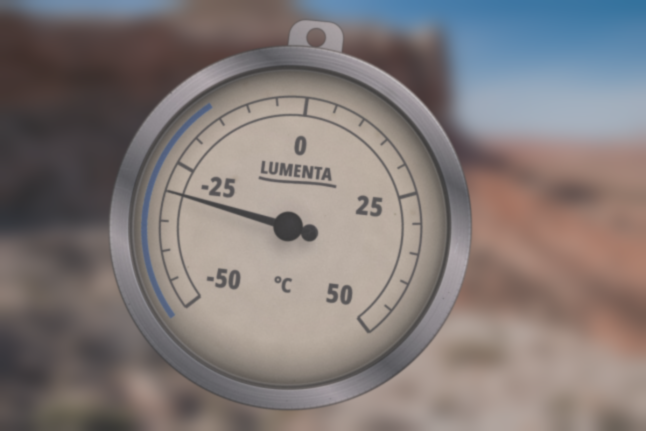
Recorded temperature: -30 °C
